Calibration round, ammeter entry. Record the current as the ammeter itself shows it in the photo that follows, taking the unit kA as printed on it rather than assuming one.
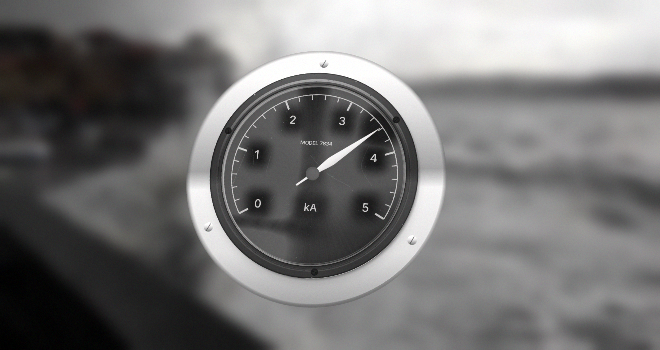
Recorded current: 3.6 kA
